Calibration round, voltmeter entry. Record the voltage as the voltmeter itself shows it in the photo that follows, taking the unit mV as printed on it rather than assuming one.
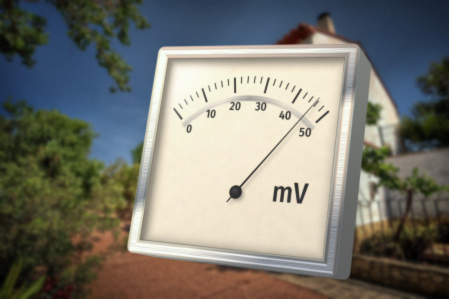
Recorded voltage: 46 mV
